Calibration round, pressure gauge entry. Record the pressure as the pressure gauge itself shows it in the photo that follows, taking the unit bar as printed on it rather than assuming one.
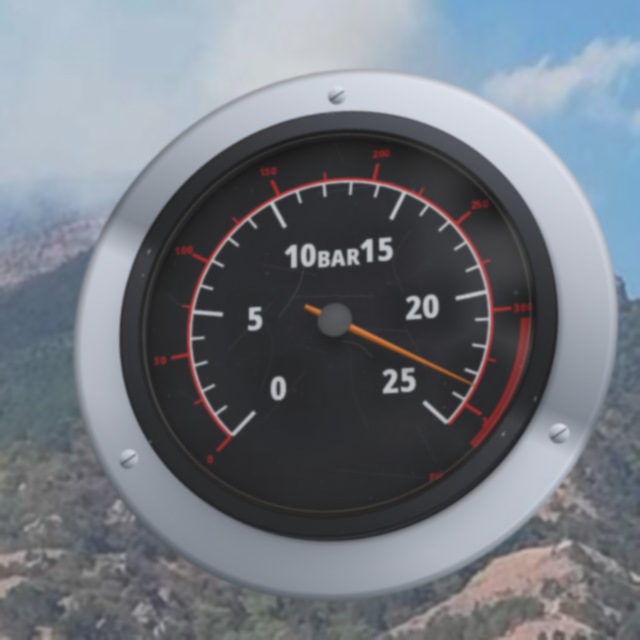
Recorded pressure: 23.5 bar
